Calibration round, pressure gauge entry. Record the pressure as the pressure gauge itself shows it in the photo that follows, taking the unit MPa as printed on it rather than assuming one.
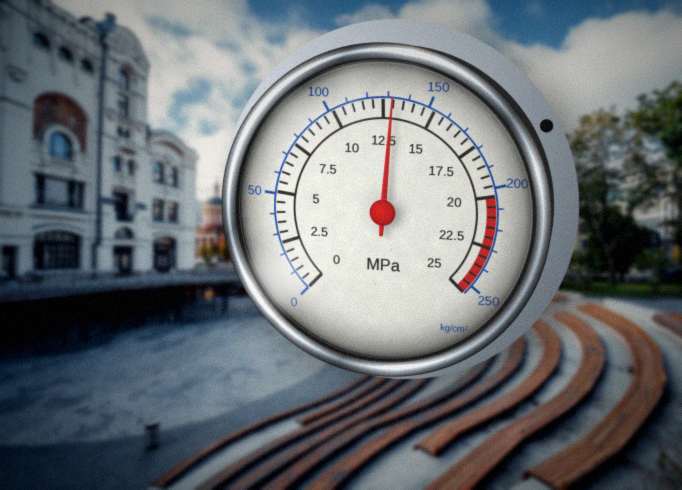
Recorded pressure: 13 MPa
